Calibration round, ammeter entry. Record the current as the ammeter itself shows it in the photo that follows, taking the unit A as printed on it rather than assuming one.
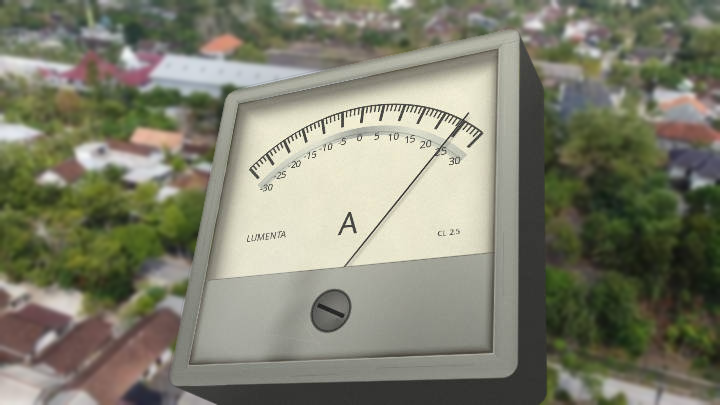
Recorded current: 25 A
